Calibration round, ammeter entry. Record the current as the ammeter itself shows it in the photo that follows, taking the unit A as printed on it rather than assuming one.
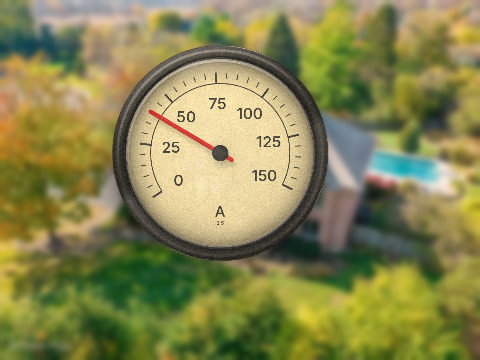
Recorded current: 40 A
